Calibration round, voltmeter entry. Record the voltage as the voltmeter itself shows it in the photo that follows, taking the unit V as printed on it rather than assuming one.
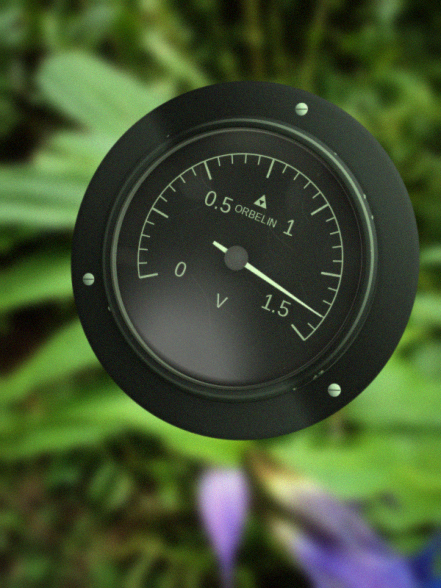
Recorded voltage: 1.4 V
